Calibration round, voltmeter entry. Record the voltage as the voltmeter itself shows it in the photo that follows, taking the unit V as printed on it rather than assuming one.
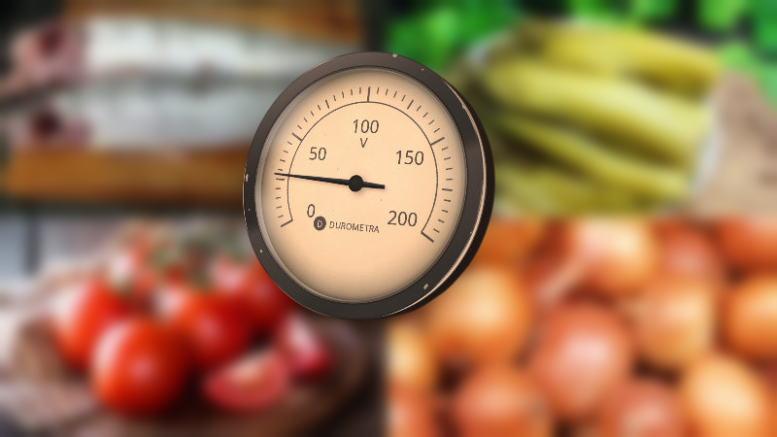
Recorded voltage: 27.5 V
